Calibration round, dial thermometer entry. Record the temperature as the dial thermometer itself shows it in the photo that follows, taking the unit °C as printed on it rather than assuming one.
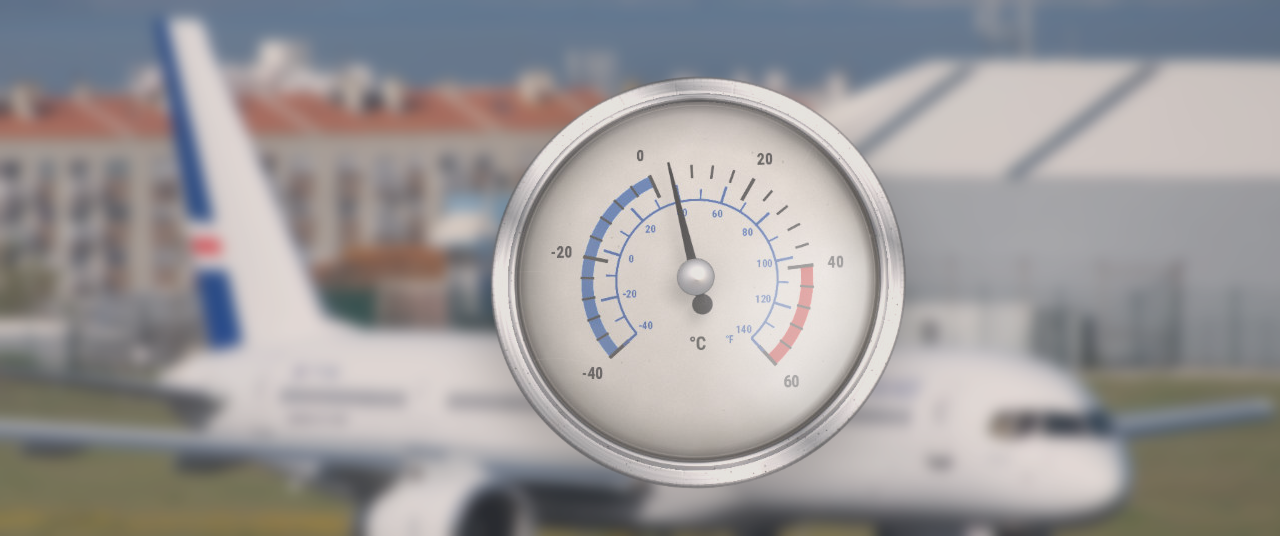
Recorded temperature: 4 °C
